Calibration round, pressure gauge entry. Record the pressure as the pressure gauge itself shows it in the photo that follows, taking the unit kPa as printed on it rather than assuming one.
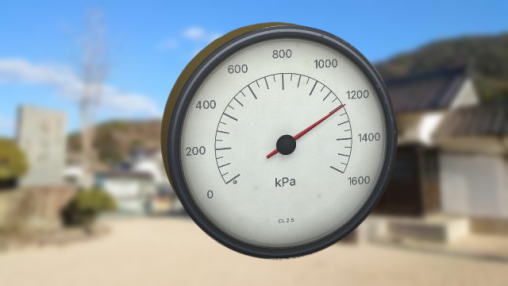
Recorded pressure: 1200 kPa
